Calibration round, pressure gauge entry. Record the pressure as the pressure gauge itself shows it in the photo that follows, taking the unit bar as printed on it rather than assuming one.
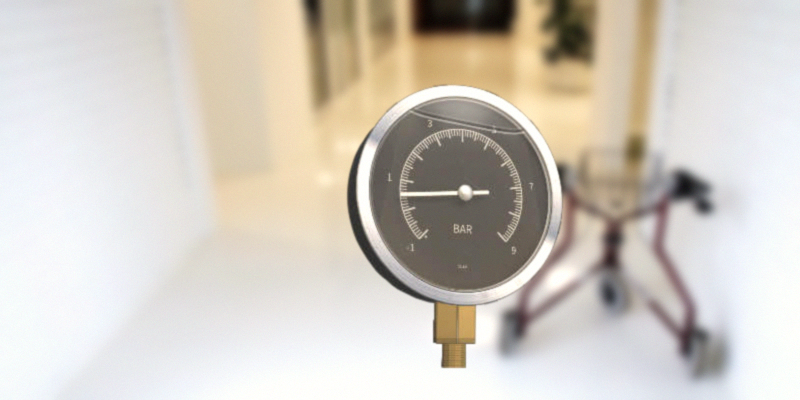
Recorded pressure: 0.5 bar
